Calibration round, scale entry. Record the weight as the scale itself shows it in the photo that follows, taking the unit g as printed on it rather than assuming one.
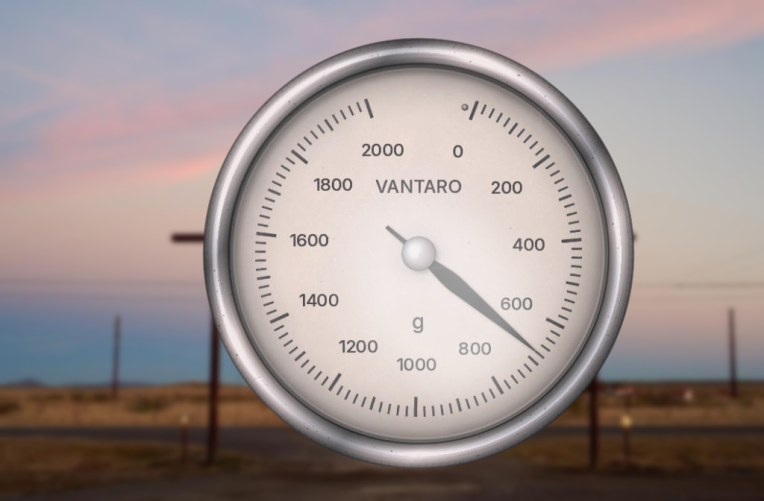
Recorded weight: 680 g
